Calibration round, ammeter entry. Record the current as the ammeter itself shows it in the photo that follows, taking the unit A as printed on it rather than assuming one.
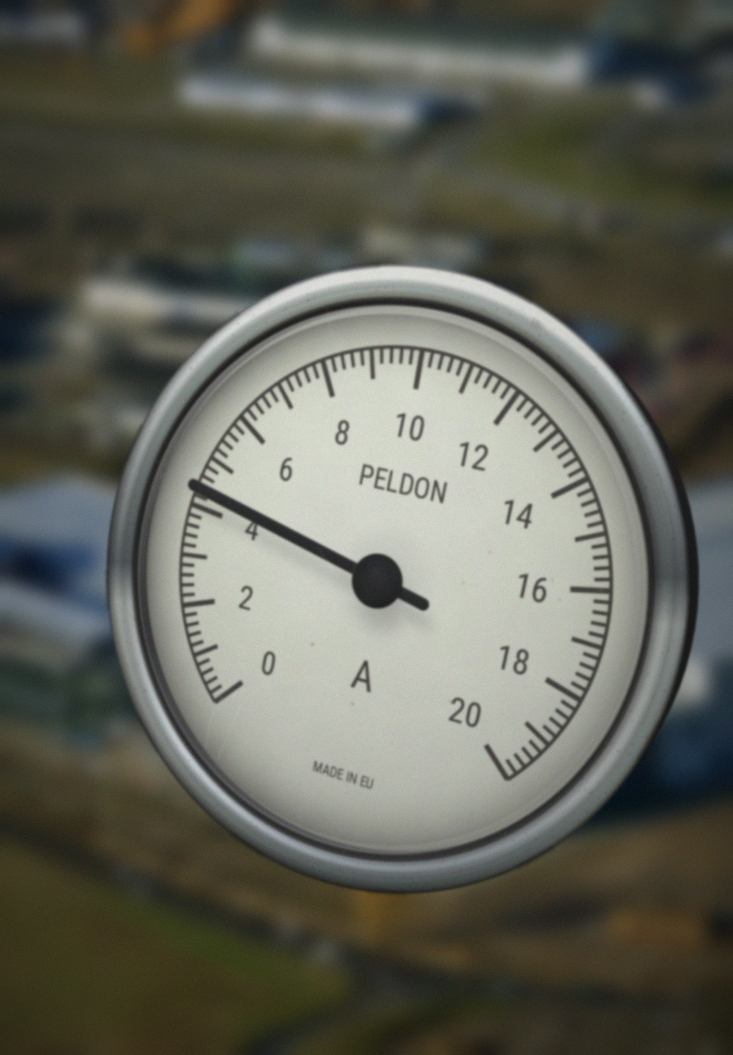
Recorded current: 4.4 A
